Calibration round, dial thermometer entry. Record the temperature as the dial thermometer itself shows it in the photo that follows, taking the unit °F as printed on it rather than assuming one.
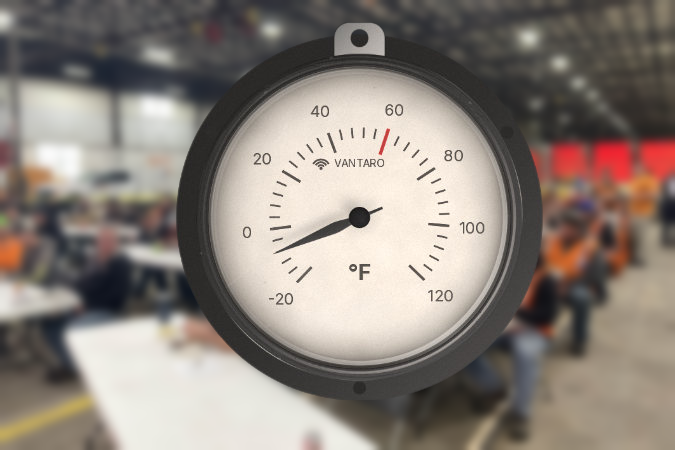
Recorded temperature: -8 °F
